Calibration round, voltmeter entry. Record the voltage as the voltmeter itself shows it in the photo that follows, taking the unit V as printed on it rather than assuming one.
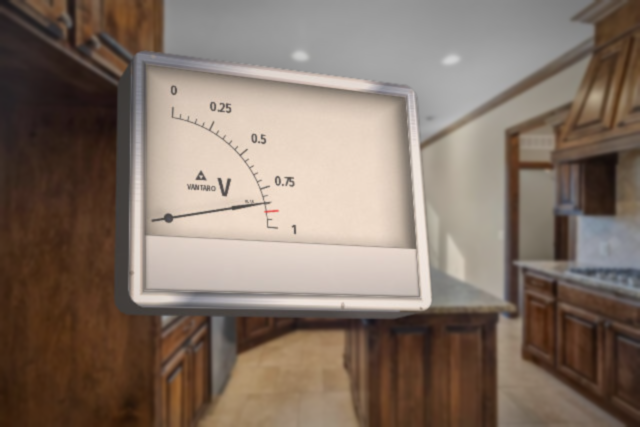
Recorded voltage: 0.85 V
